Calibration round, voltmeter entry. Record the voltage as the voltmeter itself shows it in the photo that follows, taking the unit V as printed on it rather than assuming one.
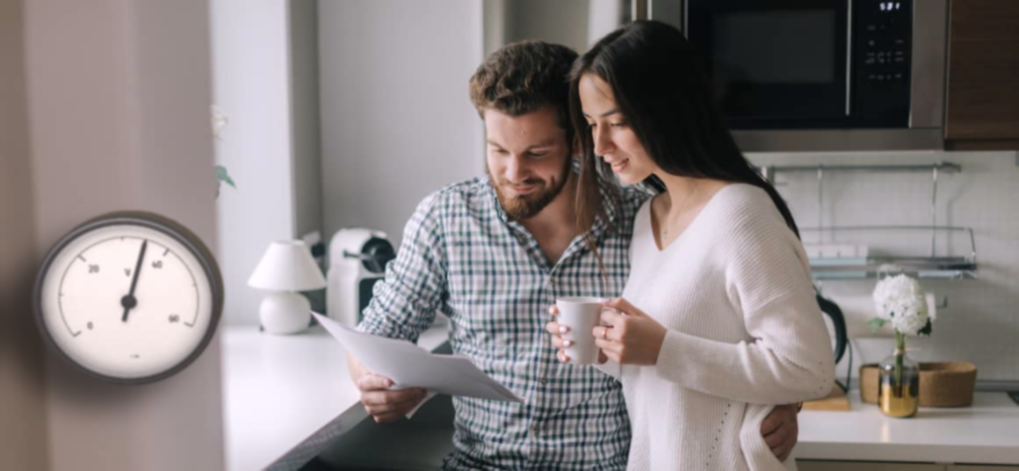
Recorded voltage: 35 V
